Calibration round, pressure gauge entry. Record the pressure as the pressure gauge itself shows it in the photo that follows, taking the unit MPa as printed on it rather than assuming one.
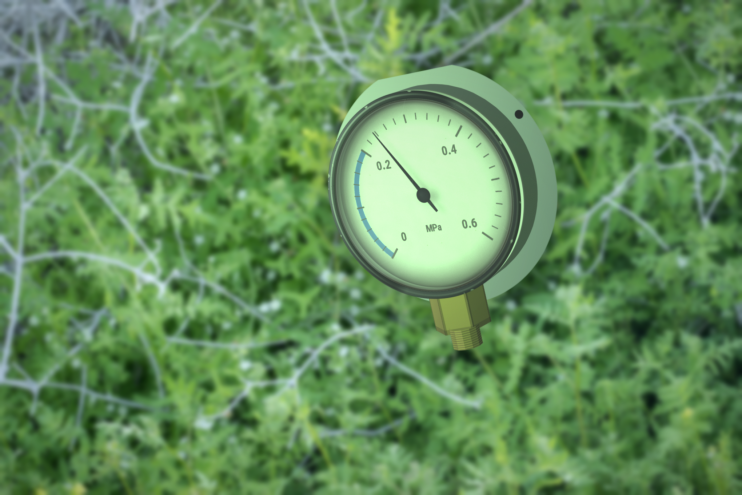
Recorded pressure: 0.24 MPa
